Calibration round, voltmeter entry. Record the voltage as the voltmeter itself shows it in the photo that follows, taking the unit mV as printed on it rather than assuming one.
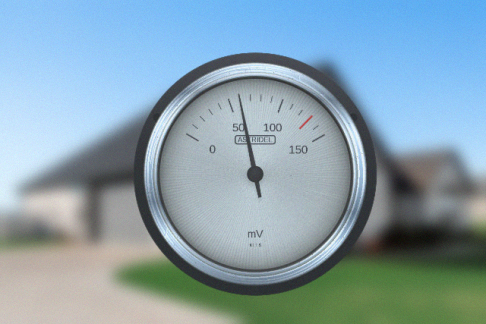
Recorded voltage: 60 mV
